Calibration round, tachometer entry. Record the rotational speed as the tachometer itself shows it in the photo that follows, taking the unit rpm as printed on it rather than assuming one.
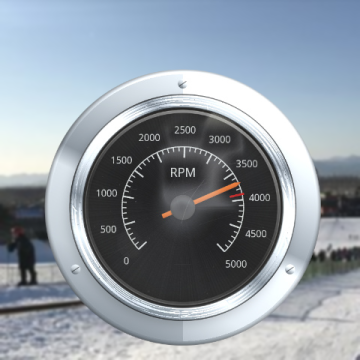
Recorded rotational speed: 3700 rpm
